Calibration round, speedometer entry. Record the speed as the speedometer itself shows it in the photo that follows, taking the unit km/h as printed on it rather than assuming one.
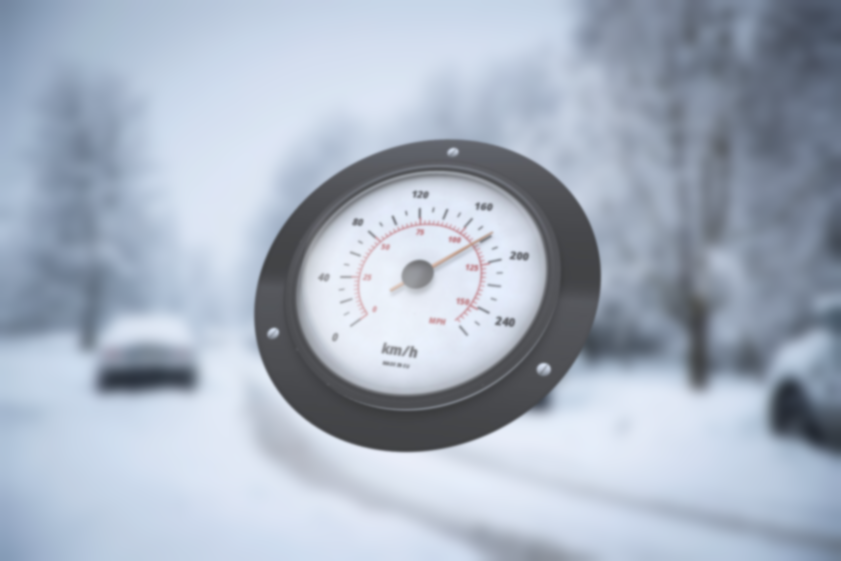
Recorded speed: 180 km/h
